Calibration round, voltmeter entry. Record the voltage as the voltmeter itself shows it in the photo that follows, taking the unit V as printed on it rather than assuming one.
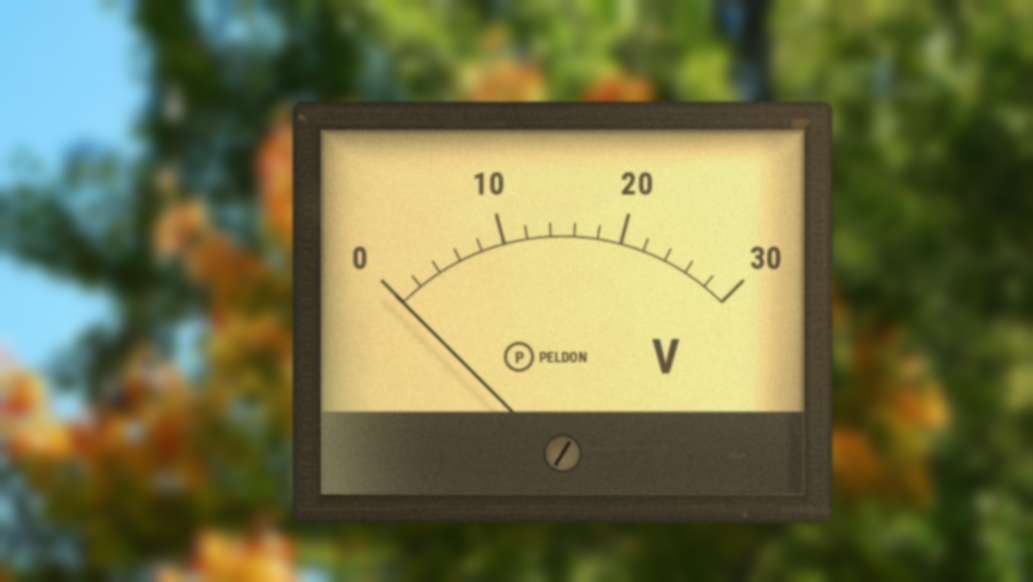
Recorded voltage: 0 V
